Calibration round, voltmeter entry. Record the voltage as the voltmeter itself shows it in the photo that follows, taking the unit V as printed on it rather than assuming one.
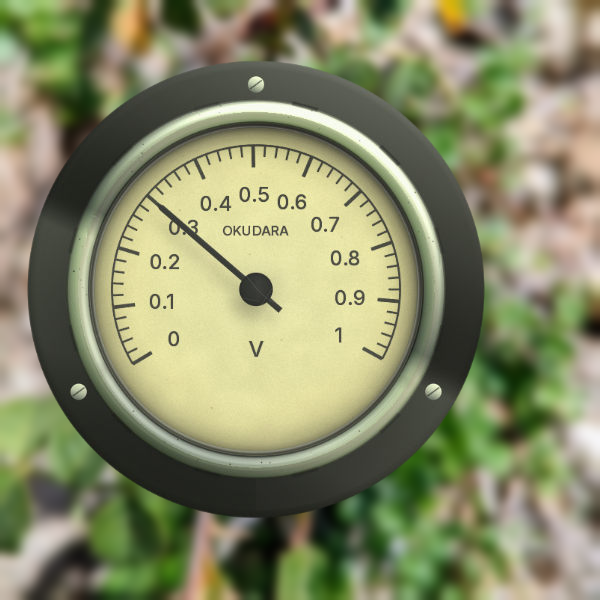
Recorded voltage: 0.3 V
